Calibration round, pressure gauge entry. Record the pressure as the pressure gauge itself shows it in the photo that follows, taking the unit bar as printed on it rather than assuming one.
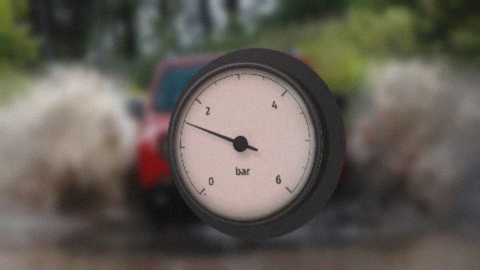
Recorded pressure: 1.5 bar
